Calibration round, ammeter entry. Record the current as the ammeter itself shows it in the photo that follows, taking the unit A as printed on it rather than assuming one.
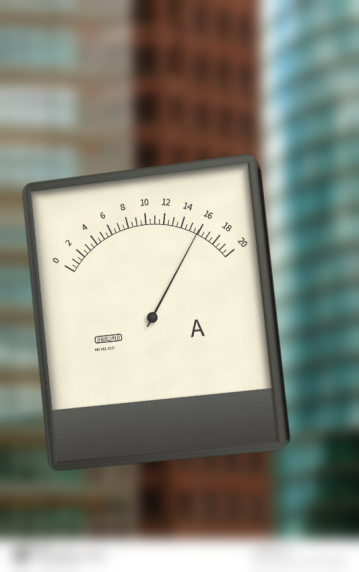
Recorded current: 16 A
